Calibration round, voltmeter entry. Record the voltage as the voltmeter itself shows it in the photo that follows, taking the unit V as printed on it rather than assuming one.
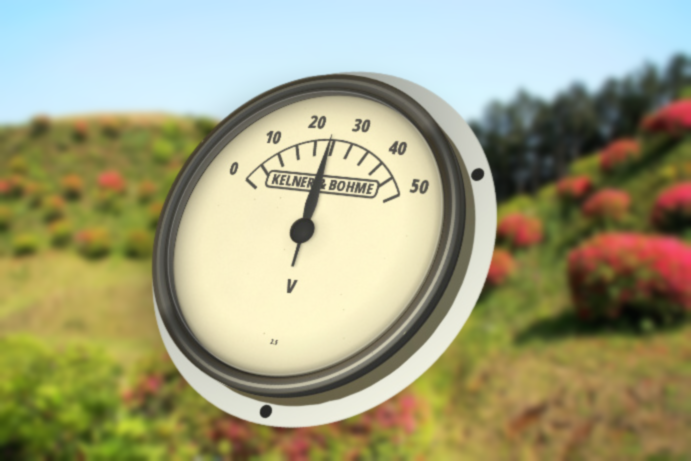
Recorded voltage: 25 V
